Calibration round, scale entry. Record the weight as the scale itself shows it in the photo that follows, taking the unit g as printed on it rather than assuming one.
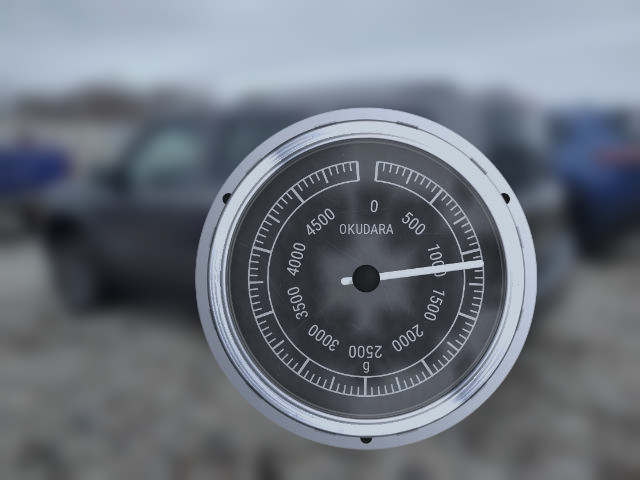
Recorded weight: 1100 g
